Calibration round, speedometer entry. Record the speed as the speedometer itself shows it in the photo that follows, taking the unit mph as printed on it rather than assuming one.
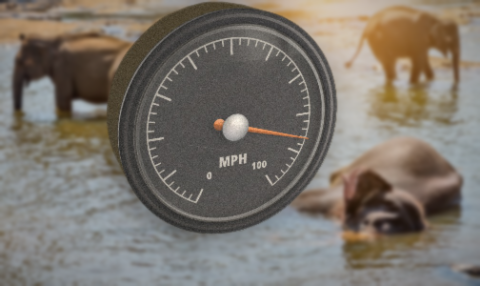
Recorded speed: 86 mph
